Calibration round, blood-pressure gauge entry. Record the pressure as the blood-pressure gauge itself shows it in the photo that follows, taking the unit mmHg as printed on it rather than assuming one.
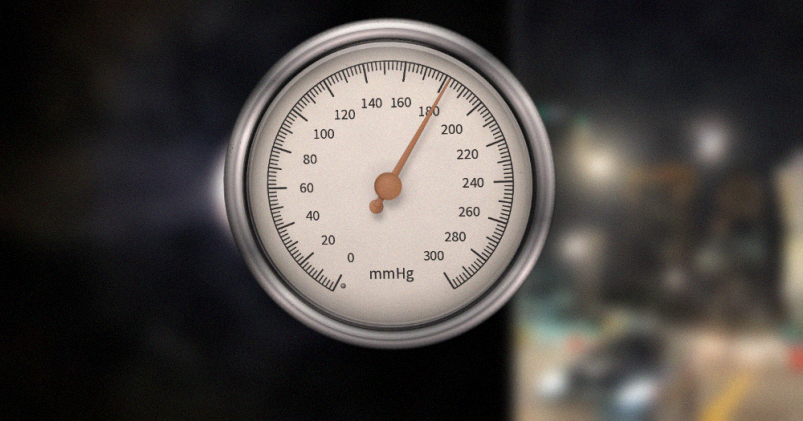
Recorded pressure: 182 mmHg
